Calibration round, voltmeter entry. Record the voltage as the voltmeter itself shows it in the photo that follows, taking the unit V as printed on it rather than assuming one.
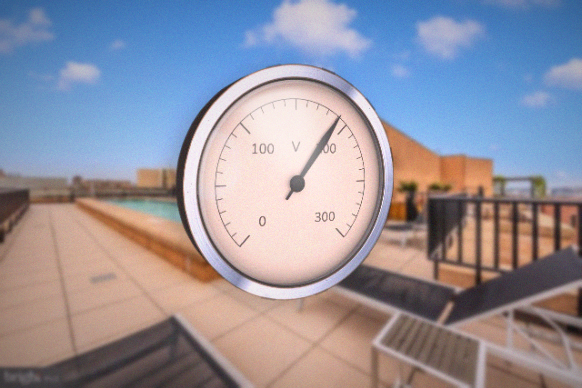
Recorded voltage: 190 V
